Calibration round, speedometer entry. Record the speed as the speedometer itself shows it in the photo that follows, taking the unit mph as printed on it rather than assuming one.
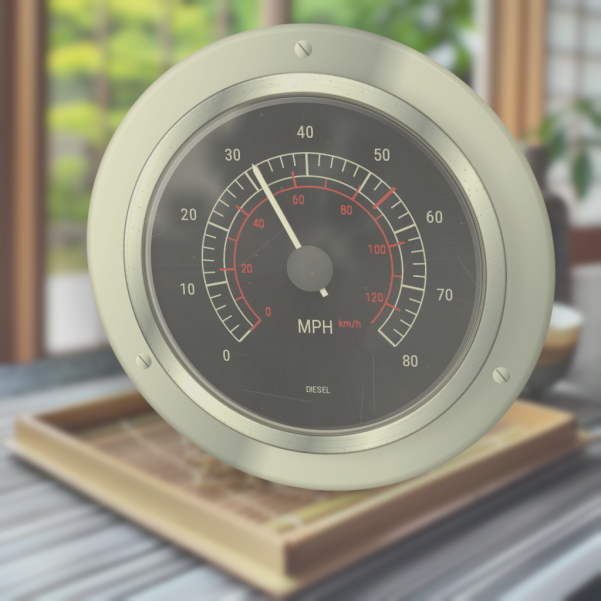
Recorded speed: 32 mph
